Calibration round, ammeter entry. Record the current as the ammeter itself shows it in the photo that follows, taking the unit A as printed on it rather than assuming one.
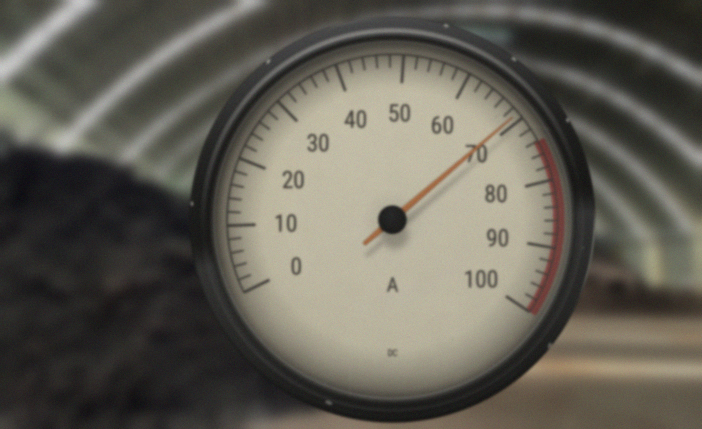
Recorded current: 69 A
